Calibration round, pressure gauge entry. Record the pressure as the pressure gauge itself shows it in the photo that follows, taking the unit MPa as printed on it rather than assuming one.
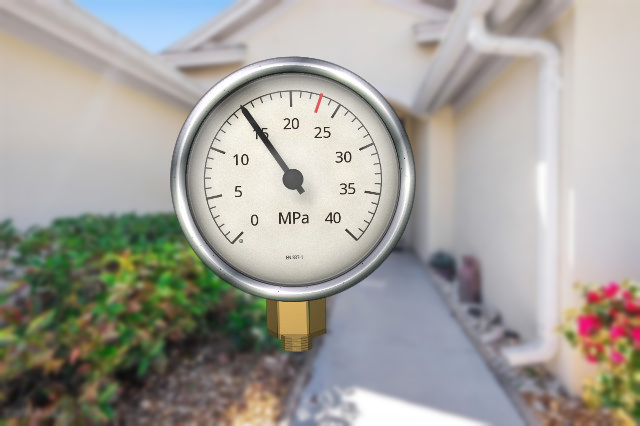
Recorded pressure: 15 MPa
